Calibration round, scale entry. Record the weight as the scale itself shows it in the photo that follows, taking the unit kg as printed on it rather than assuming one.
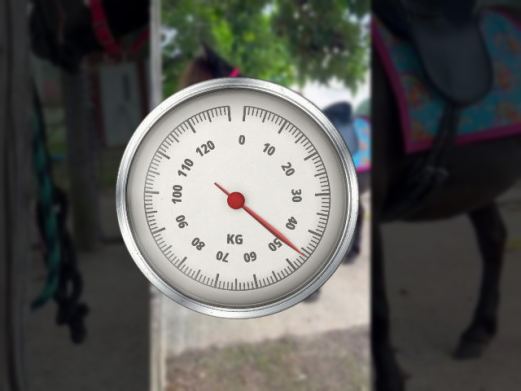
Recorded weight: 46 kg
